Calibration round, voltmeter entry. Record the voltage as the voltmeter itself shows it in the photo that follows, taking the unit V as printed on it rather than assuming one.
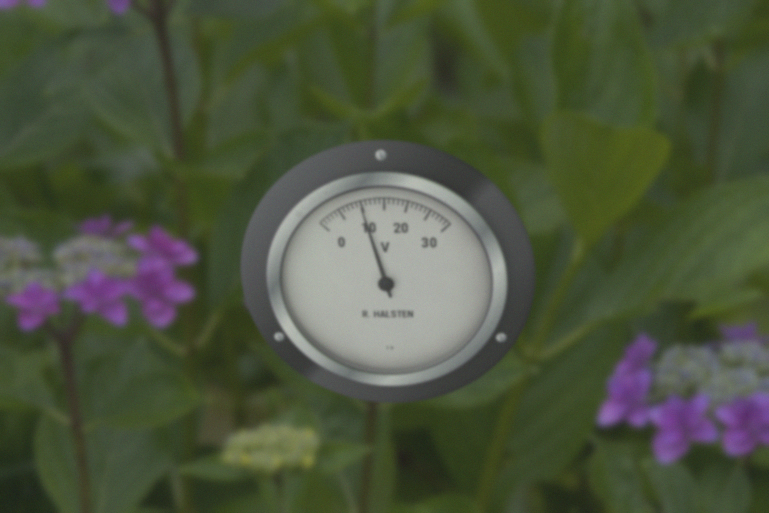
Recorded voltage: 10 V
